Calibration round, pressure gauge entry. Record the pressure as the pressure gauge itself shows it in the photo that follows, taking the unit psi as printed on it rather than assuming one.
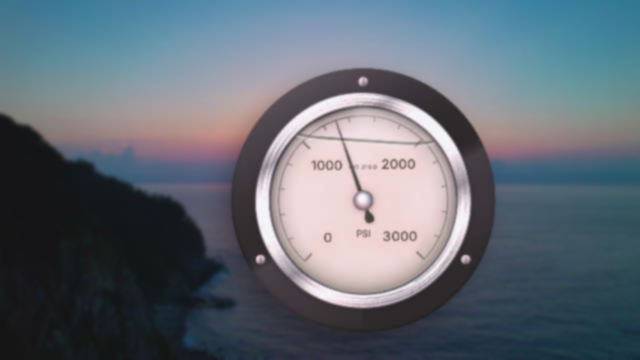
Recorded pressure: 1300 psi
